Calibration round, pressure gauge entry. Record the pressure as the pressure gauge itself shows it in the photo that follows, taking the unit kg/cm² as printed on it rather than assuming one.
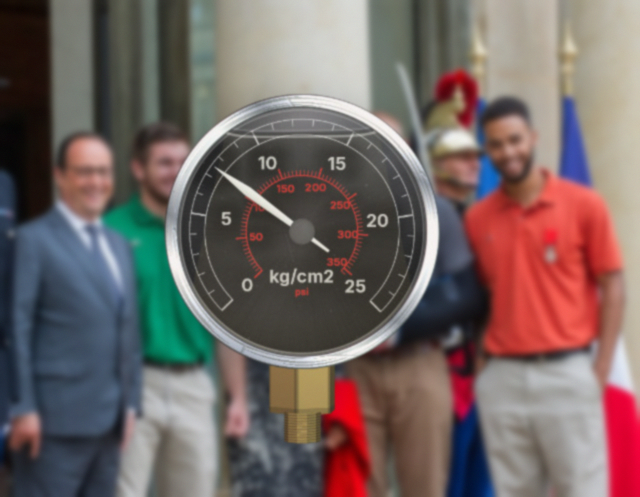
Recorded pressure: 7.5 kg/cm²
